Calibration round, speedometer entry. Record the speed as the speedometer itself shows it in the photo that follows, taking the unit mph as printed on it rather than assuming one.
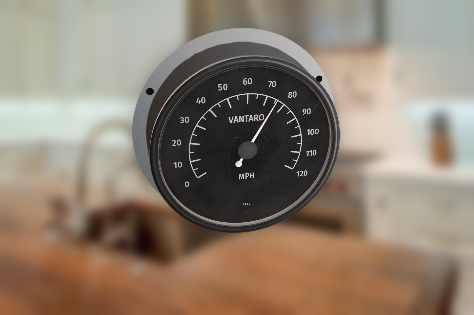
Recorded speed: 75 mph
